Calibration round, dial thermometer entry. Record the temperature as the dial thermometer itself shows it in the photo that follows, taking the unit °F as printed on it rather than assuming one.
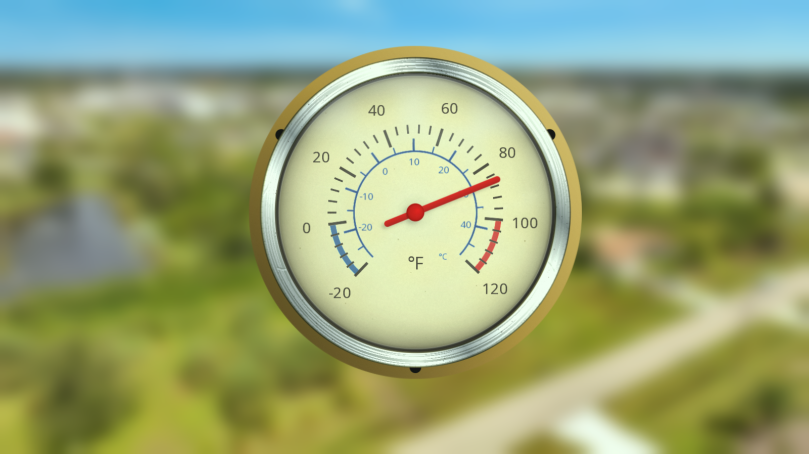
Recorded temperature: 86 °F
